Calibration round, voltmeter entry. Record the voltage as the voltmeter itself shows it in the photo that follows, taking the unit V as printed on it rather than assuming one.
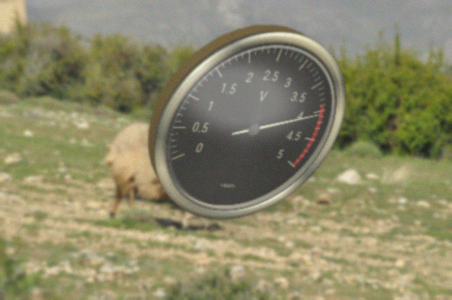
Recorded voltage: 4 V
